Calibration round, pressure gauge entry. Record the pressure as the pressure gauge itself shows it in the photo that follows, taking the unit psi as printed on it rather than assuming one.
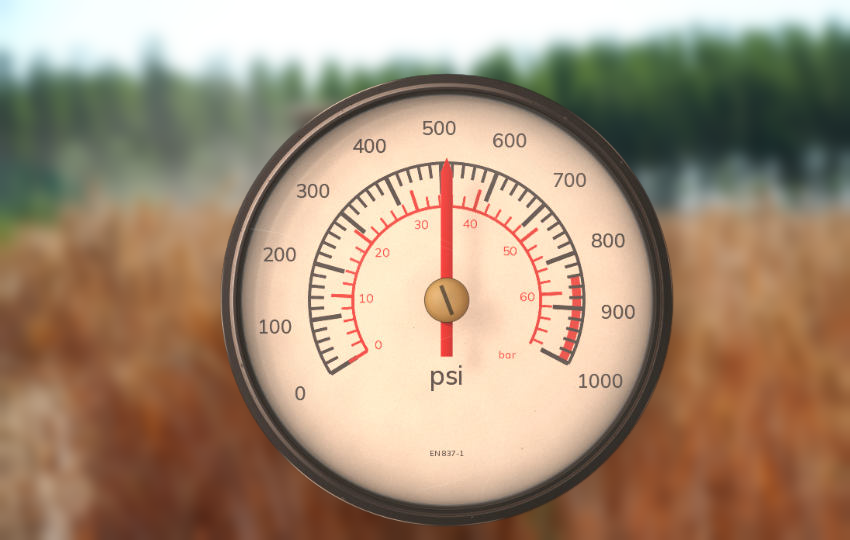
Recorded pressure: 510 psi
